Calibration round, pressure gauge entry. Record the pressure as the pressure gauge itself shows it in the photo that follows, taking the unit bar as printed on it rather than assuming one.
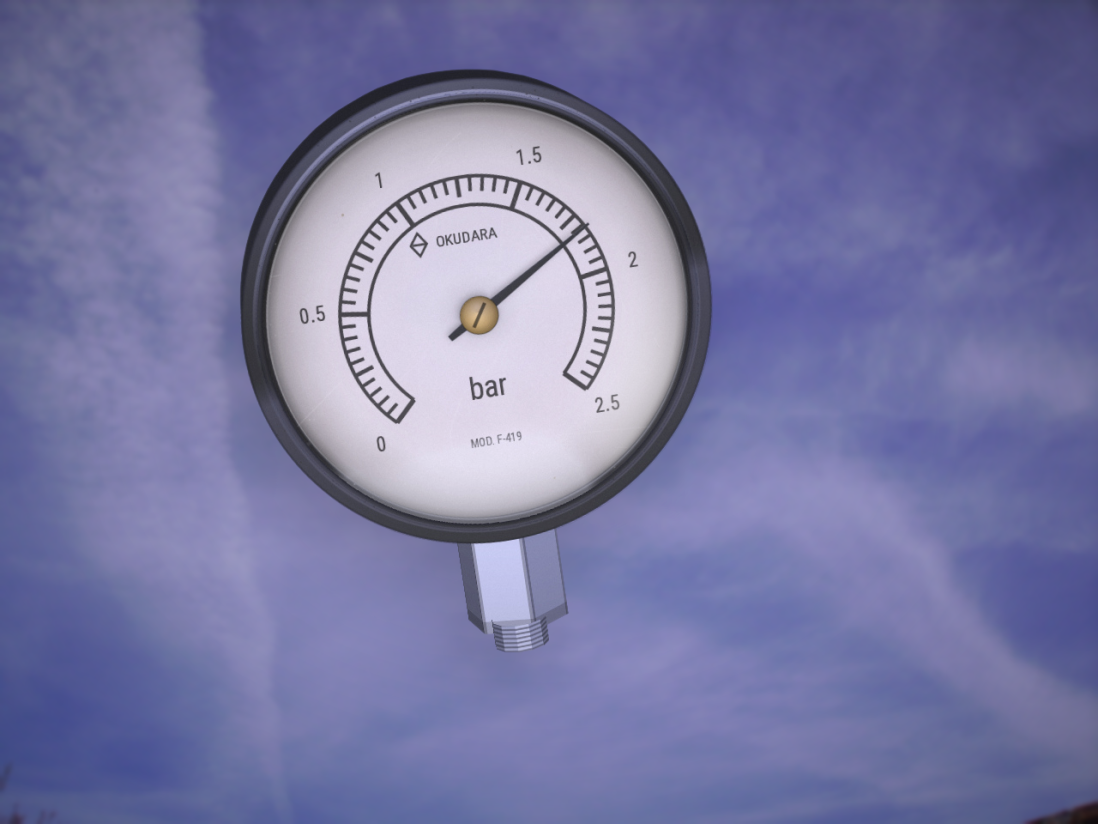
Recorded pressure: 1.8 bar
